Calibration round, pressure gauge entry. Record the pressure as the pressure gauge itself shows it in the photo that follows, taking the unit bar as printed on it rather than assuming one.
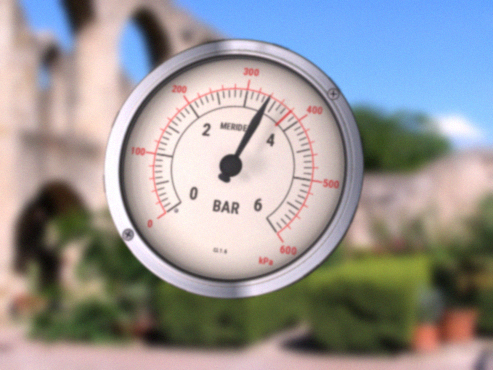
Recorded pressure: 3.4 bar
